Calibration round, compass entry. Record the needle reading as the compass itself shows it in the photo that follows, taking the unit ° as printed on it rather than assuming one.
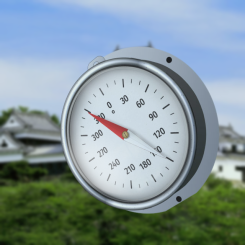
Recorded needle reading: 330 °
